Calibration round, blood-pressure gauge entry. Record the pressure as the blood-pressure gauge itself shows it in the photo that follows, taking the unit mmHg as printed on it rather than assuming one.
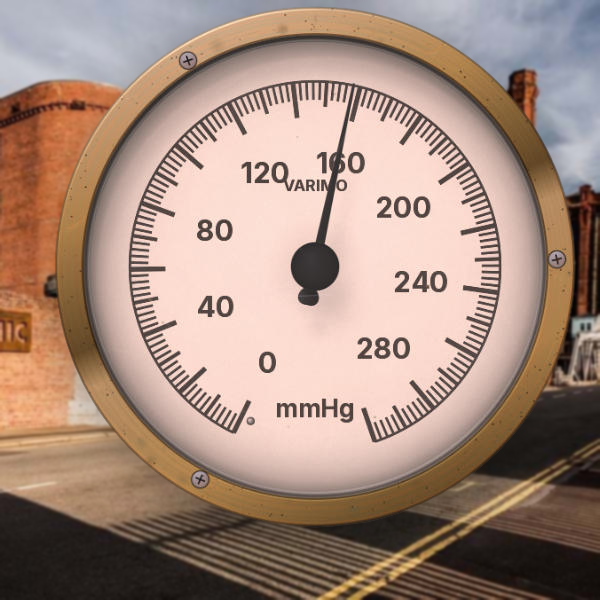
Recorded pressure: 158 mmHg
